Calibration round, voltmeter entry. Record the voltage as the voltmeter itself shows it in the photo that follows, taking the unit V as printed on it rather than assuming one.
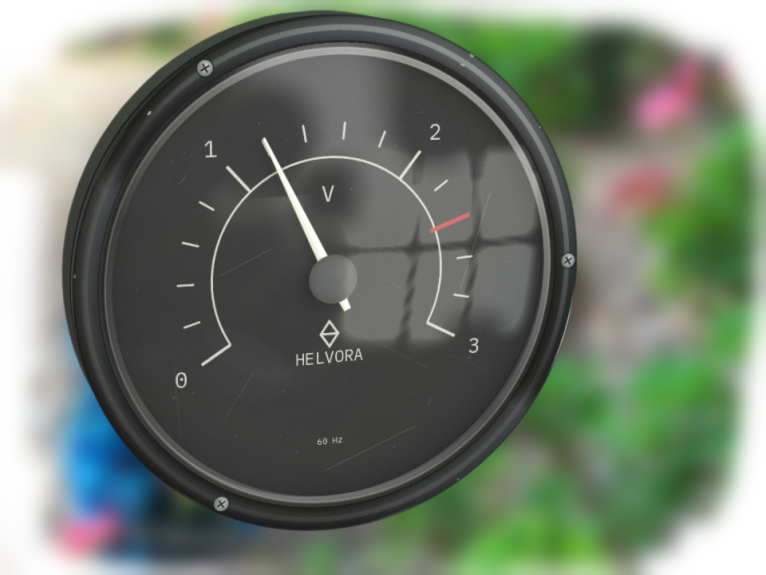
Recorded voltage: 1.2 V
